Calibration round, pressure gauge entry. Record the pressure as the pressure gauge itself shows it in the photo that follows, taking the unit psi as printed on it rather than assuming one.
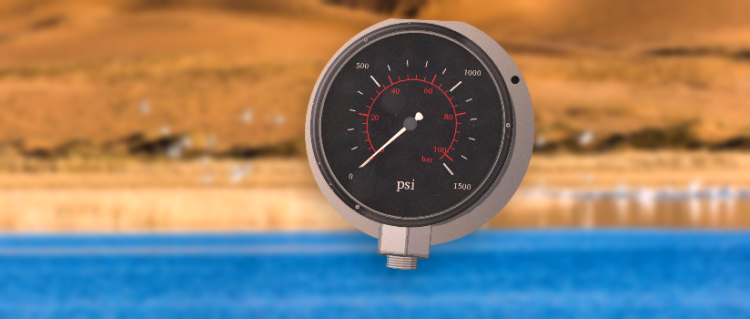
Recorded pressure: 0 psi
